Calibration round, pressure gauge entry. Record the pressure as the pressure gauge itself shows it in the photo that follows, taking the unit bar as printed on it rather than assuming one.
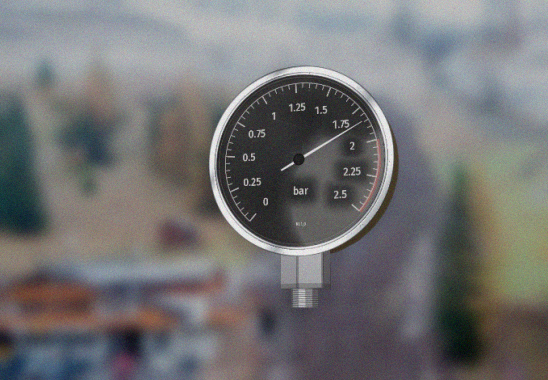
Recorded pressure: 1.85 bar
